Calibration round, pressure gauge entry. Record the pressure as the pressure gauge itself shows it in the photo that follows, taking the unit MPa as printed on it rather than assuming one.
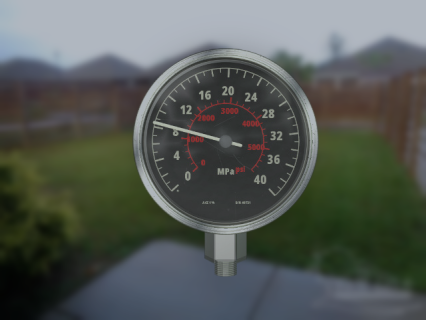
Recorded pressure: 8.5 MPa
